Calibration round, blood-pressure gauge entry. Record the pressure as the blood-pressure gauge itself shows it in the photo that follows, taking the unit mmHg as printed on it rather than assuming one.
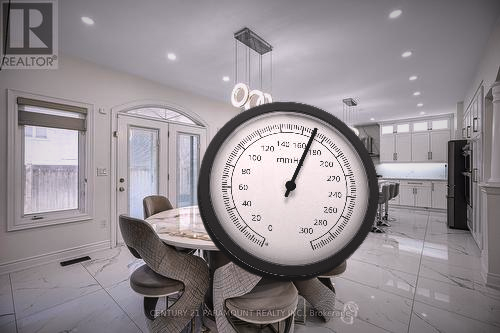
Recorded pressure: 170 mmHg
